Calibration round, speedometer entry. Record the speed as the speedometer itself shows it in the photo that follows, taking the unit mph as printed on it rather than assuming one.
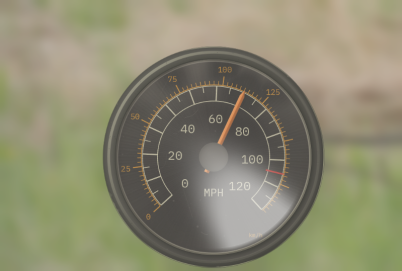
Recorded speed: 70 mph
